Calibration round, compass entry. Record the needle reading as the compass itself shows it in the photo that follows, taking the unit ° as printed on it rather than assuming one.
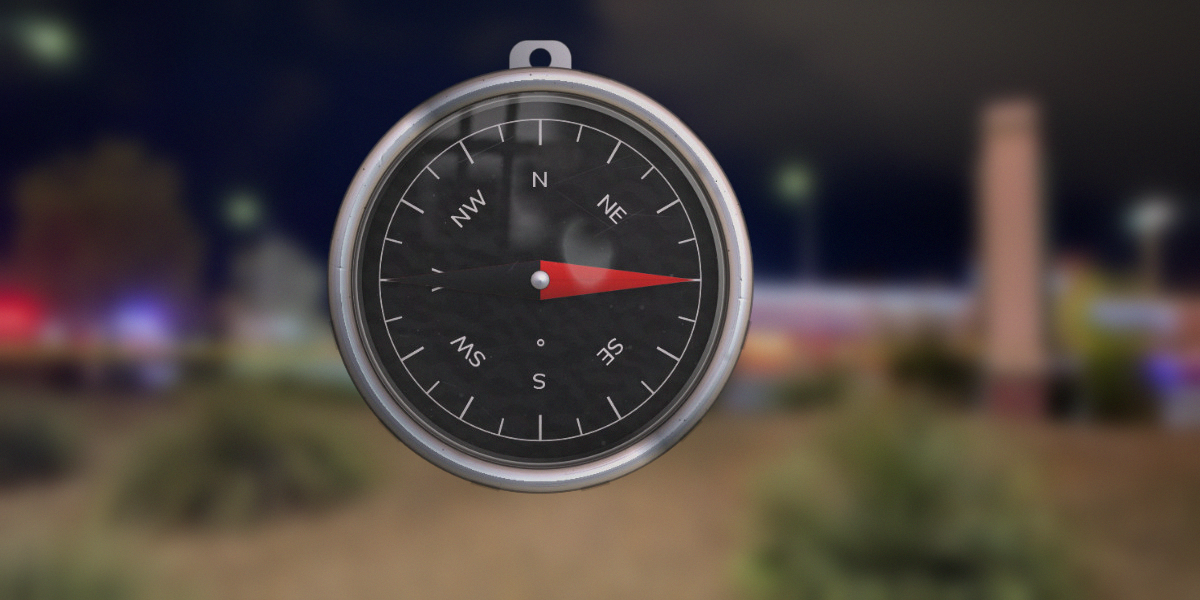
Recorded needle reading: 90 °
